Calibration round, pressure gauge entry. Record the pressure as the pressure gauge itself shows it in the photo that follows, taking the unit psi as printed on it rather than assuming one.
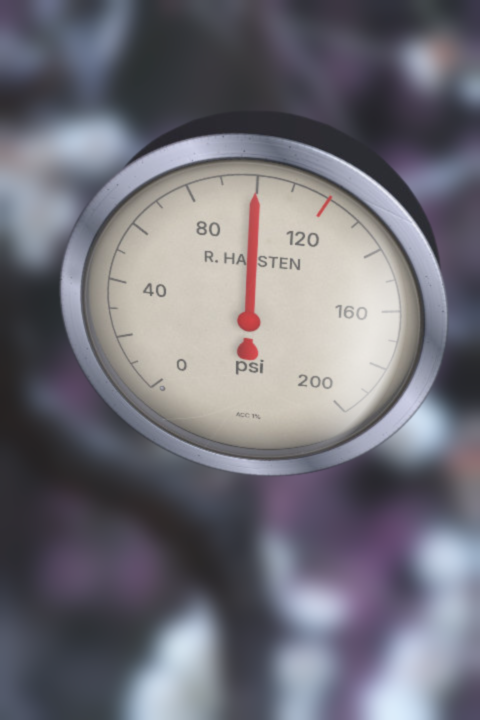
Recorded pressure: 100 psi
